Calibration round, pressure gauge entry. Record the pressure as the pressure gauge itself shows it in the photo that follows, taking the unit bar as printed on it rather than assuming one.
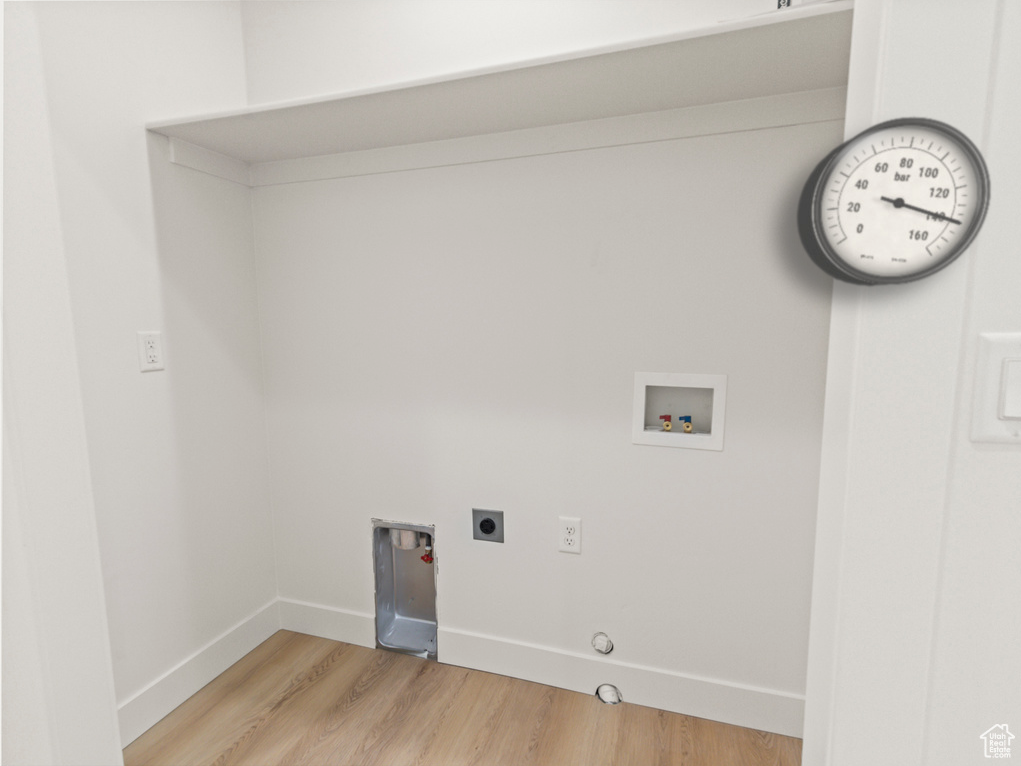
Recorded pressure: 140 bar
